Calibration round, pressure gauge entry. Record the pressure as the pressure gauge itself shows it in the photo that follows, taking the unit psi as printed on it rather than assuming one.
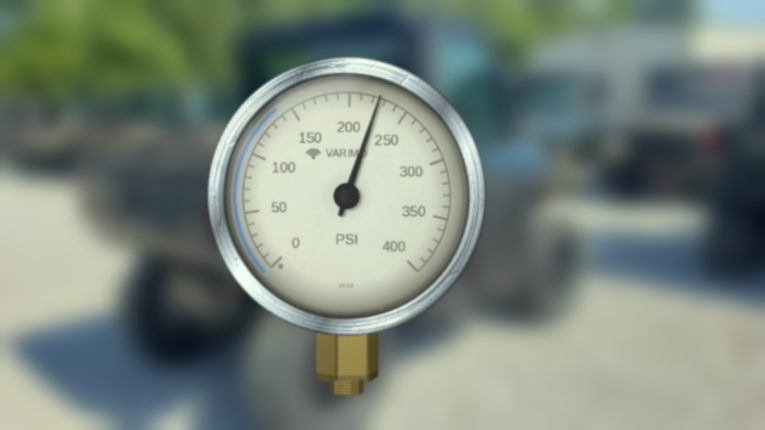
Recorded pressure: 225 psi
